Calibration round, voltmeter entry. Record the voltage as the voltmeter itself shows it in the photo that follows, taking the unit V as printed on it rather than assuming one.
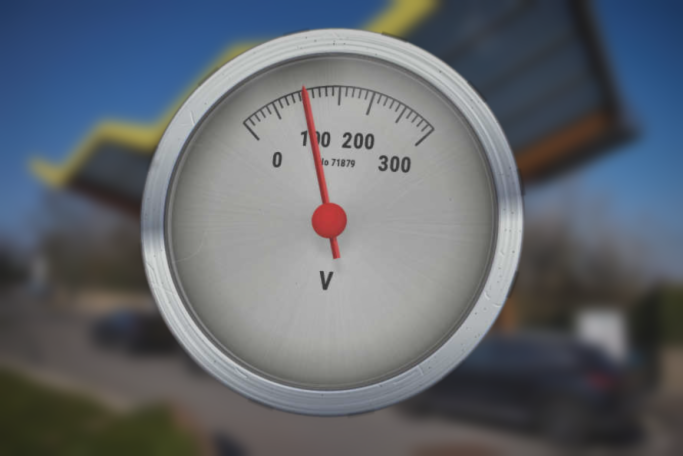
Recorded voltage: 100 V
